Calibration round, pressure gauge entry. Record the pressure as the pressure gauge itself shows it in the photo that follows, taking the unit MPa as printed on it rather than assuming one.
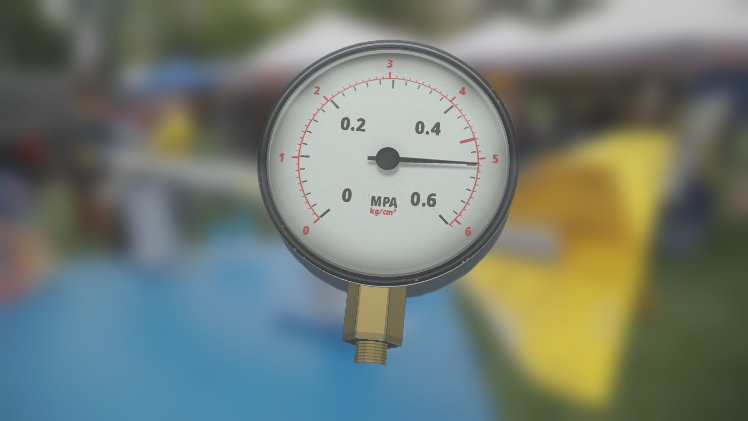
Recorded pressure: 0.5 MPa
